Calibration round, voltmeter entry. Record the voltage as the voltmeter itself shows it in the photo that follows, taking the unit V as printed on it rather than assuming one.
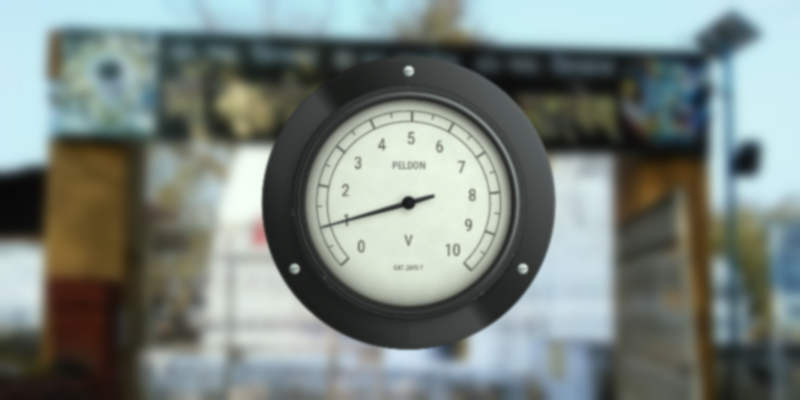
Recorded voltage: 1 V
